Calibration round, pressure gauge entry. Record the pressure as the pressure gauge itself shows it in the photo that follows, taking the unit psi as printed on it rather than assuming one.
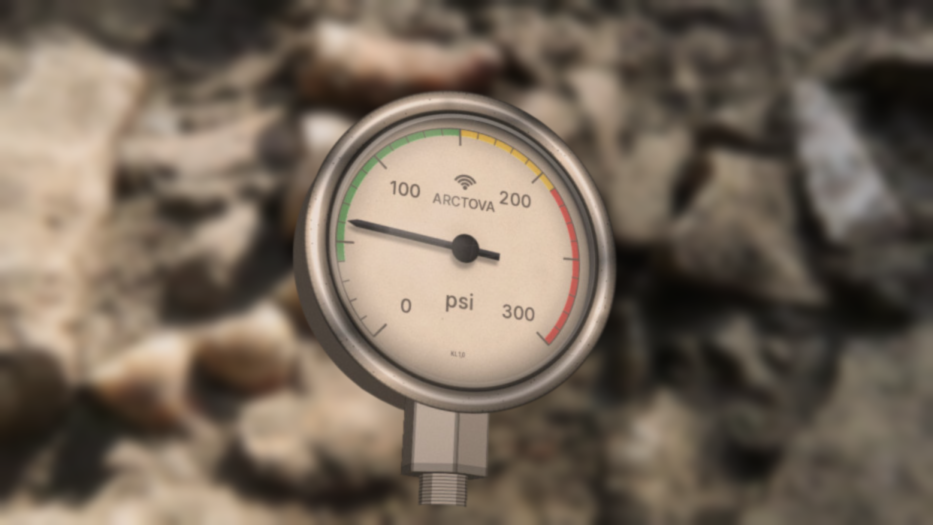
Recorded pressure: 60 psi
